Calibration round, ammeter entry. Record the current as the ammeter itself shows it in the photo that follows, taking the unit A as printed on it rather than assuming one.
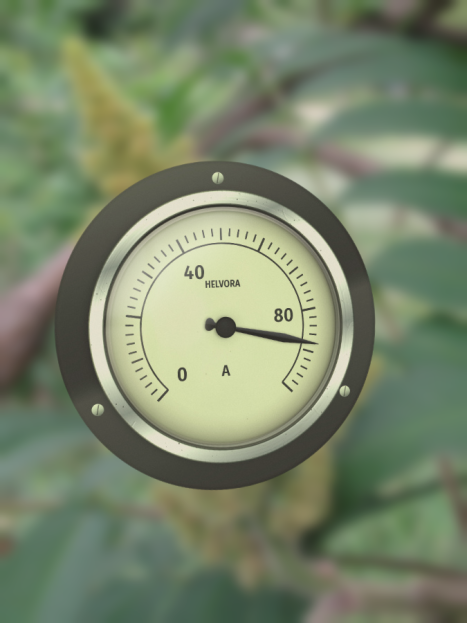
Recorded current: 88 A
